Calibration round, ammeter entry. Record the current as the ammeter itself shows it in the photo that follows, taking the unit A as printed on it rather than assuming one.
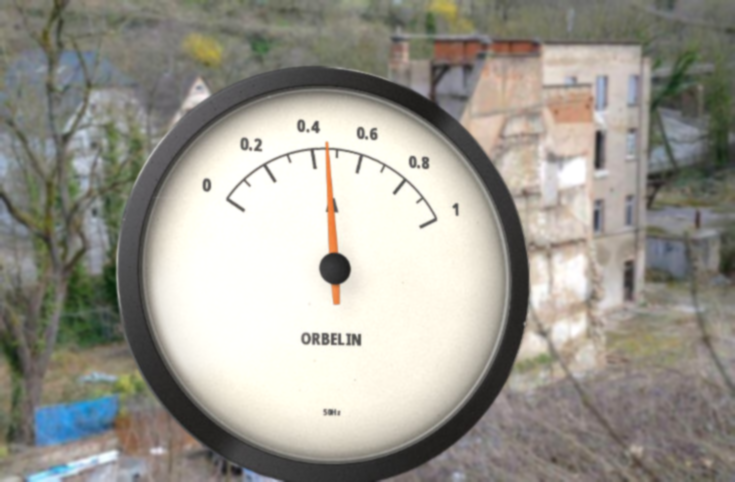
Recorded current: 0.45 A
